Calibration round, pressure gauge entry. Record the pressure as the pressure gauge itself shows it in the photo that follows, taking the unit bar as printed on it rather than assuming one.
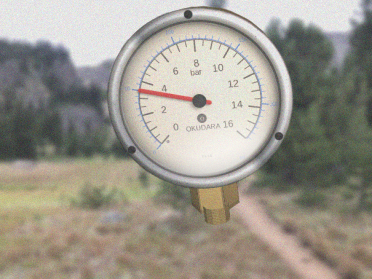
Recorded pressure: 3.5 bar
